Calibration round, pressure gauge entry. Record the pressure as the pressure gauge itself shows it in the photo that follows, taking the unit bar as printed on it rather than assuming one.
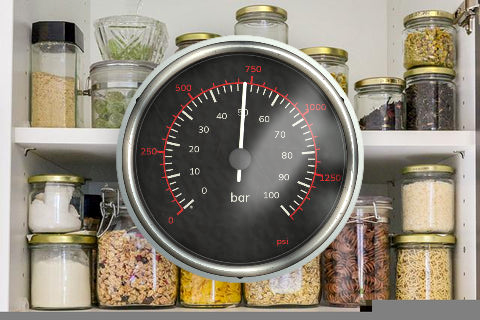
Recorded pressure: 50 bar
